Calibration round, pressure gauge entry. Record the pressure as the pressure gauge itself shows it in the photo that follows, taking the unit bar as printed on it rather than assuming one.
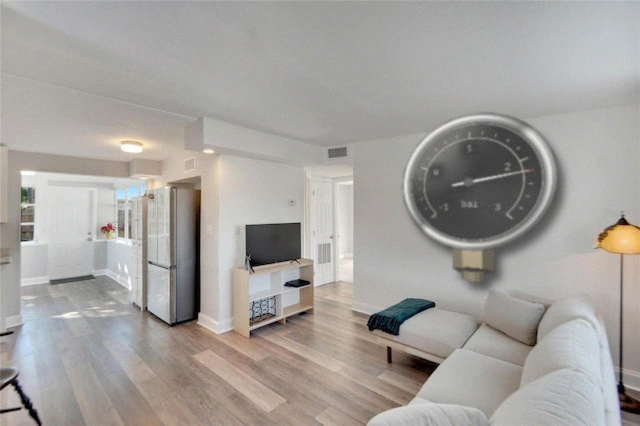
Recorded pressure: 2.2 bar
